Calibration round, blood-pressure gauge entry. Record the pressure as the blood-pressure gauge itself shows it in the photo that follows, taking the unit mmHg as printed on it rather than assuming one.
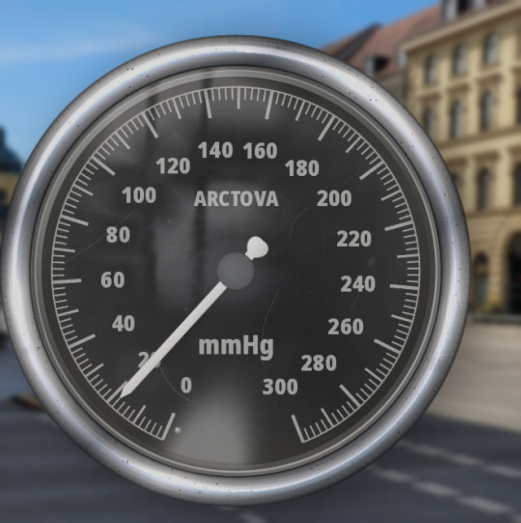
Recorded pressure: 18 mmHg
